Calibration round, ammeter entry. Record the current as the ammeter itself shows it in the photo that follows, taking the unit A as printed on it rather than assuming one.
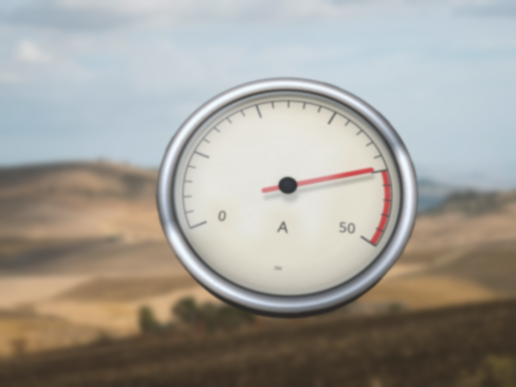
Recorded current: 40 A
